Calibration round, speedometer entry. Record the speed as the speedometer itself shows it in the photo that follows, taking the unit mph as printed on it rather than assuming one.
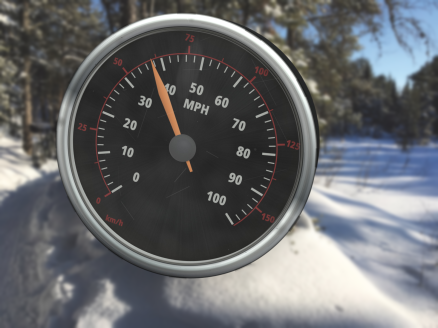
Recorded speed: 38 mph
